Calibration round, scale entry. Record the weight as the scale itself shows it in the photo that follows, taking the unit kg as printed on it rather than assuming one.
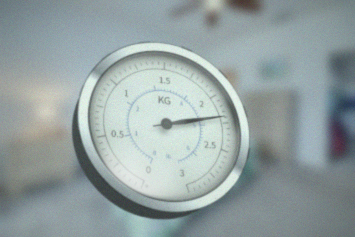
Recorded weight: 2.2 kg
